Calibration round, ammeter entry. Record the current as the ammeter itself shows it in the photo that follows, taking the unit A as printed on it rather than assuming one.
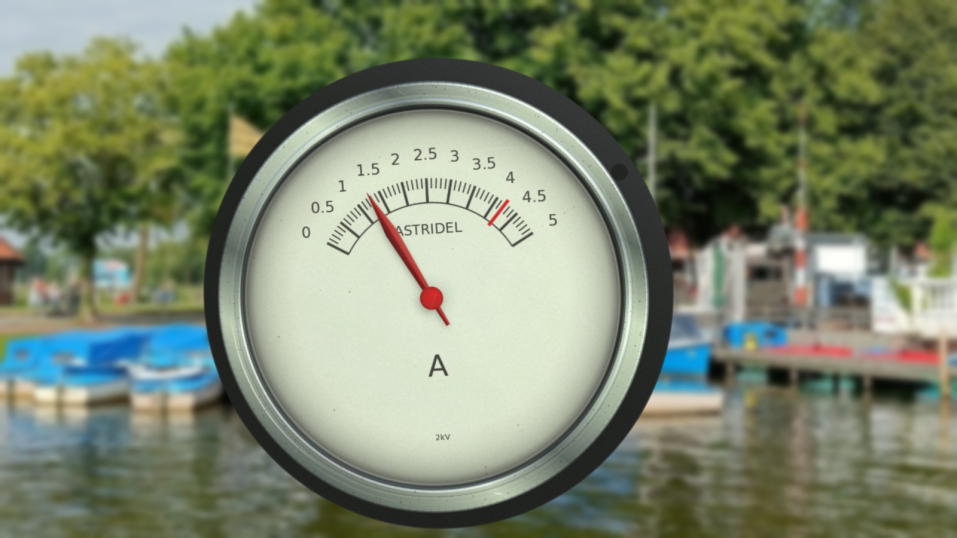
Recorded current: 1.3 A
